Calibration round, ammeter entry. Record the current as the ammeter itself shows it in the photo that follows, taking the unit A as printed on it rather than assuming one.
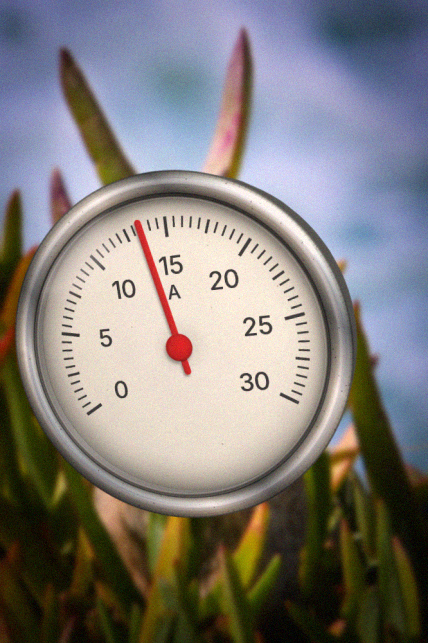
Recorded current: 13.5 A
